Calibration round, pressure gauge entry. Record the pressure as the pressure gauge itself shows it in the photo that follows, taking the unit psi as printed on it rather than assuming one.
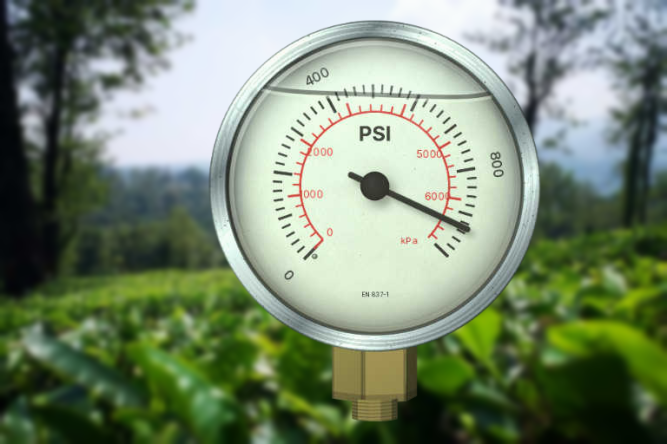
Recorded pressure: 930 psi
